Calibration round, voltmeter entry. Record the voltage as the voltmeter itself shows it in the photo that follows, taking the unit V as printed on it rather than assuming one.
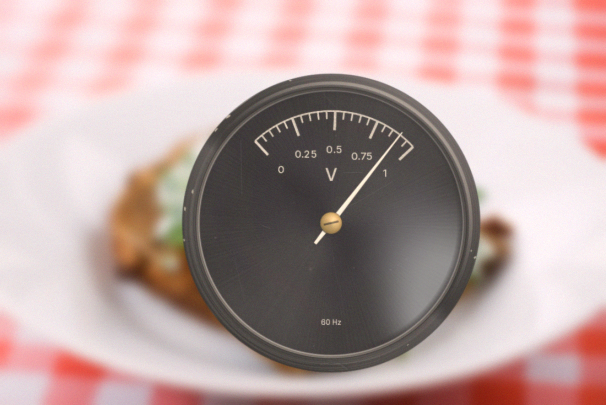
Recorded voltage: 0.9 V
